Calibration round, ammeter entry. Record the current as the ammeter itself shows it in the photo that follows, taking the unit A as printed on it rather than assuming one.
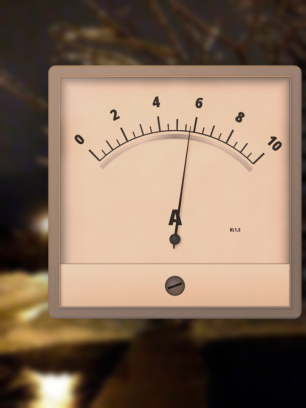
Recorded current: 5.75 A
